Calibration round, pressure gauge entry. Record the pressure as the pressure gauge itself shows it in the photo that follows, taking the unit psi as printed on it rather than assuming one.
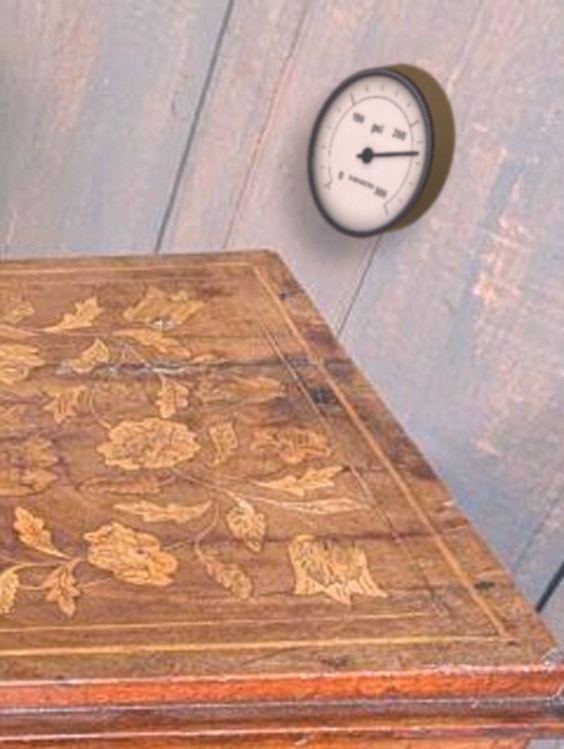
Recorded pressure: 230 psi
